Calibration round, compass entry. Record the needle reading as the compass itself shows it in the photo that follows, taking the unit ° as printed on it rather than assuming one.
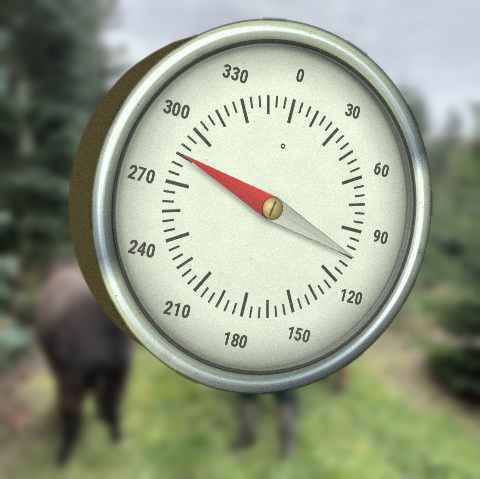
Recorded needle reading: 285 °
